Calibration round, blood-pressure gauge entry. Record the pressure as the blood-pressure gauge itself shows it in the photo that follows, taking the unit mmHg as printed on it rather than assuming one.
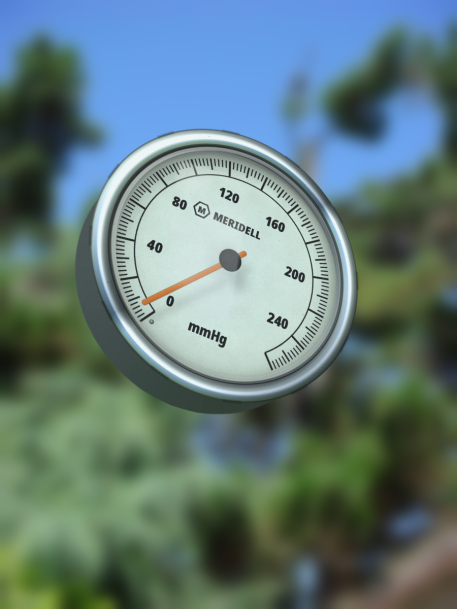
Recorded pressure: 6 mmHg
